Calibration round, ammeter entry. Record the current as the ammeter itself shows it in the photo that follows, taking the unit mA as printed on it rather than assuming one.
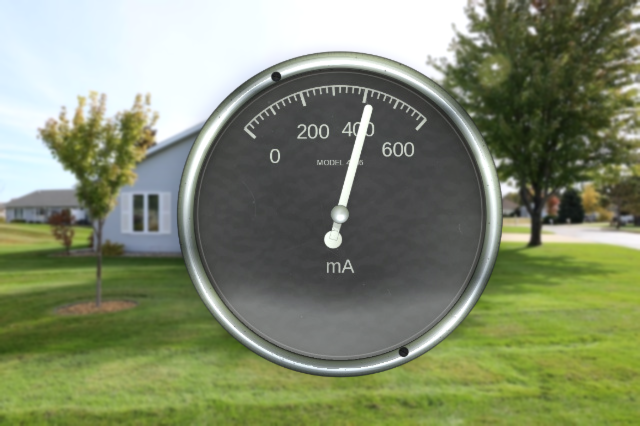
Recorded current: 420 mA
